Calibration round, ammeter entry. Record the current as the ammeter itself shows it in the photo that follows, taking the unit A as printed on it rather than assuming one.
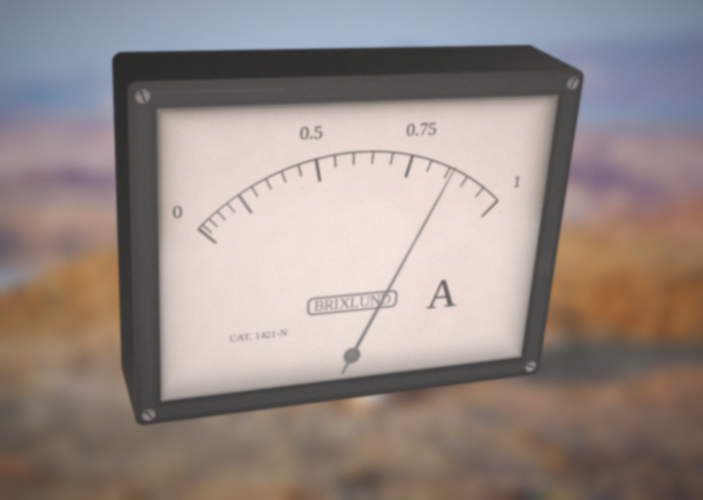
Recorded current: 0.85 A
